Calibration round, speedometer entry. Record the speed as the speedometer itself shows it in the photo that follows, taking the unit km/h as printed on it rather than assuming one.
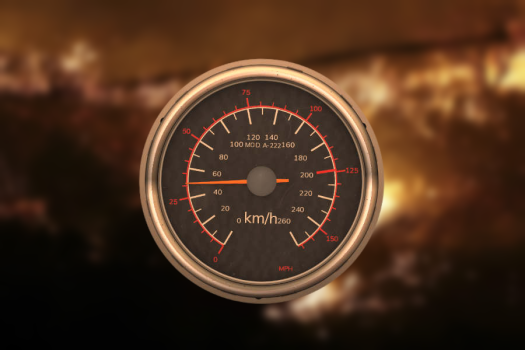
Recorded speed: 50 km/h
